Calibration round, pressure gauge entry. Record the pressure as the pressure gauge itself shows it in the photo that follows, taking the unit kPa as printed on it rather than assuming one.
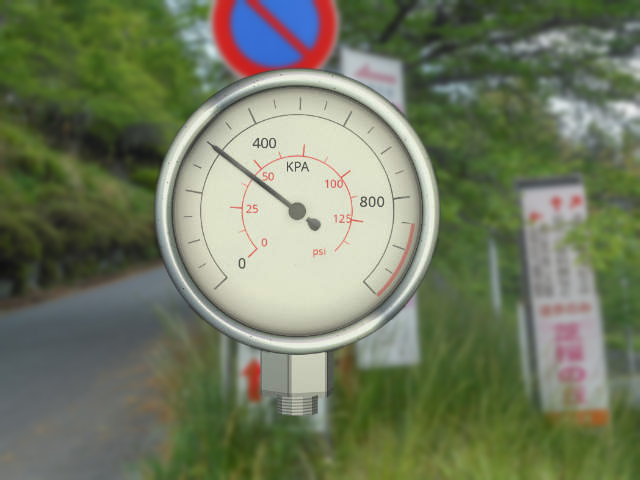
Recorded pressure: 300 kPa
